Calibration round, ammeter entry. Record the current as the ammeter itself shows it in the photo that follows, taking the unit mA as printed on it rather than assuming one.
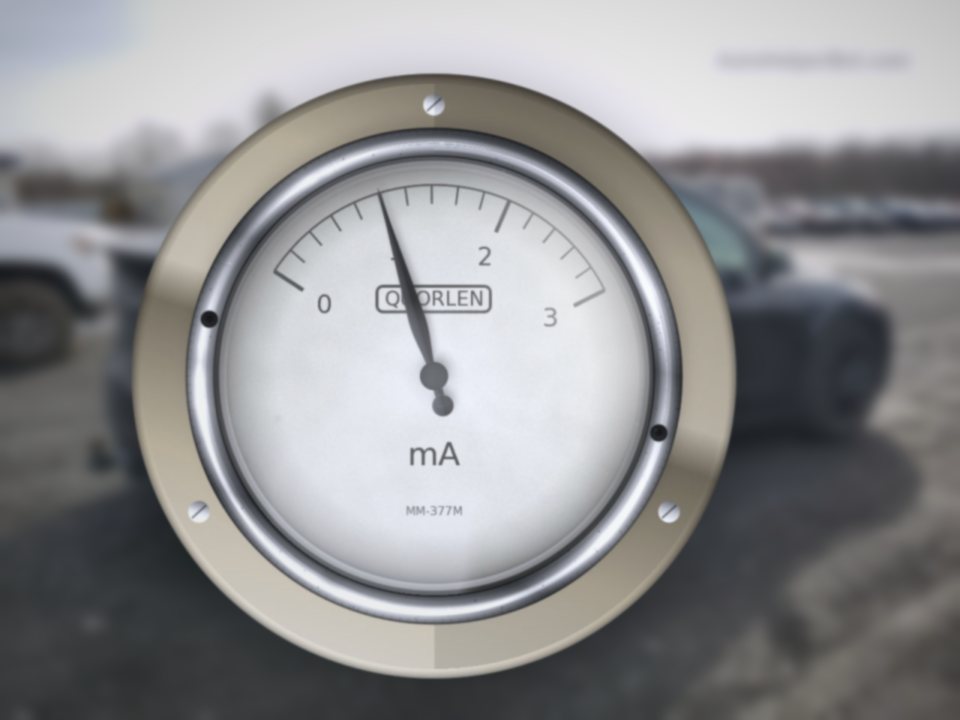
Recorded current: 1 mA
